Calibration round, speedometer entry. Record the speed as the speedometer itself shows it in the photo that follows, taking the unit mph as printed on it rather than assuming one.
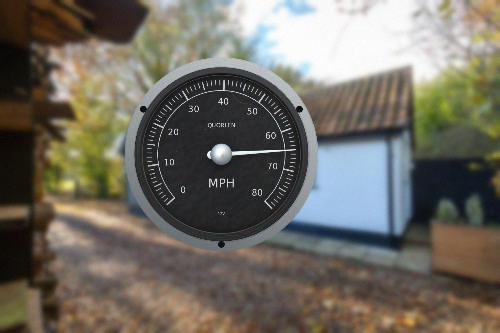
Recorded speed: 65 mph
